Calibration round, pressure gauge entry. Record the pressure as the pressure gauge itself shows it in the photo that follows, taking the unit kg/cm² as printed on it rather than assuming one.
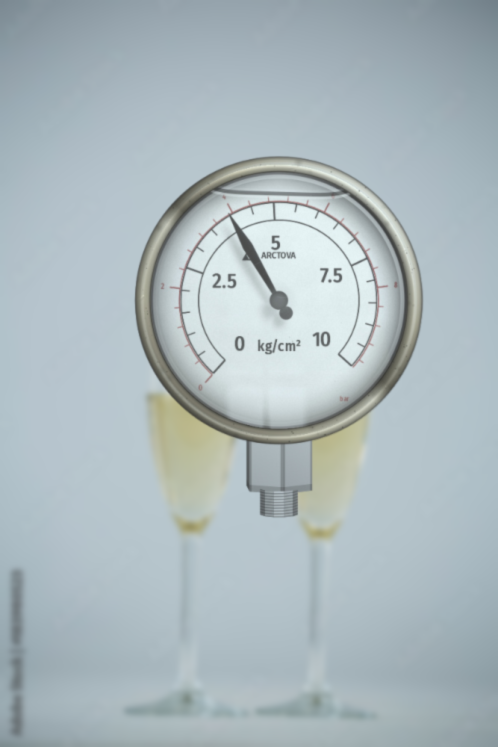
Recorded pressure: 4 kg/cm²
